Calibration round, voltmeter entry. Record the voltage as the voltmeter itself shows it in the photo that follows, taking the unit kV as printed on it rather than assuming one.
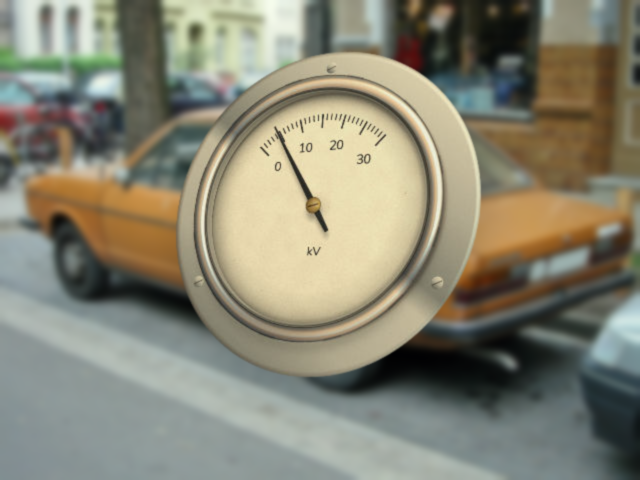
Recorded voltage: 5 kV
